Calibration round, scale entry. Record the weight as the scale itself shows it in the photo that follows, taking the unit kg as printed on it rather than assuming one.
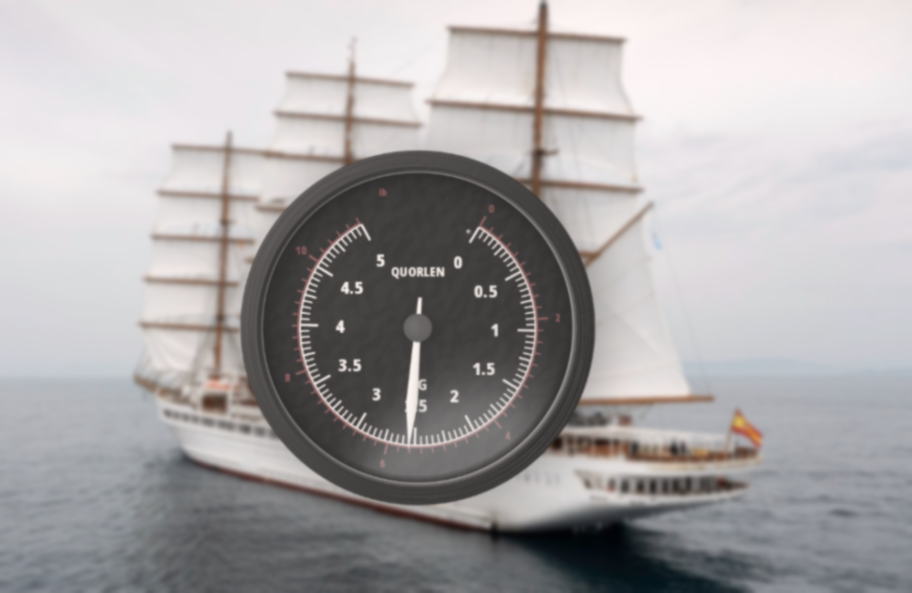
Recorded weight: 2.55 kg
